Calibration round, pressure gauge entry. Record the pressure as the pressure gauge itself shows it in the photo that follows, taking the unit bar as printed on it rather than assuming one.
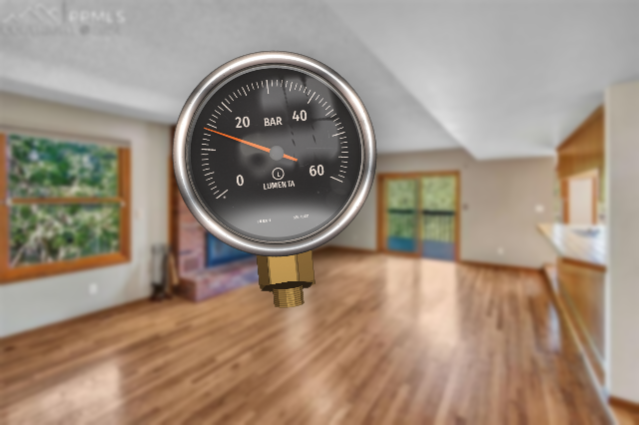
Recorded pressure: 14 bar
